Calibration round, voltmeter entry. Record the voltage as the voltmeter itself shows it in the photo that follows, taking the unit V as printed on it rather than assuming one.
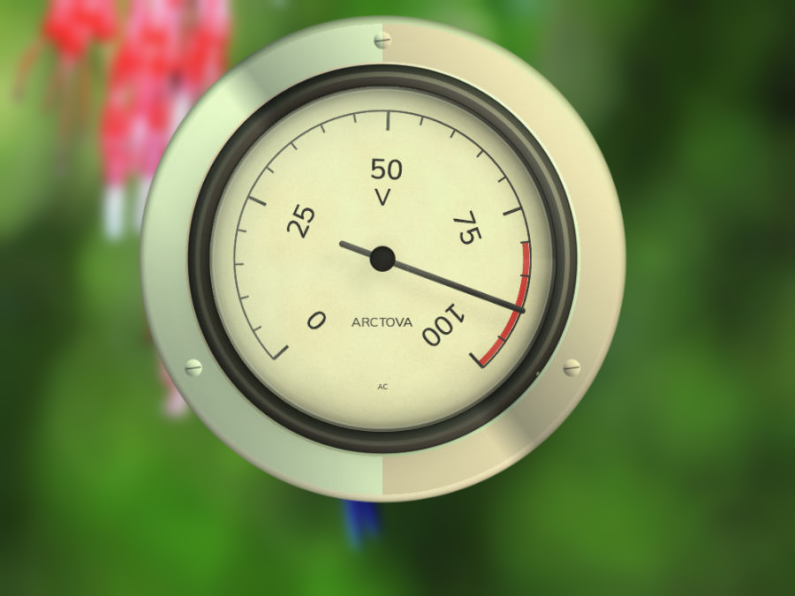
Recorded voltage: 90 V
